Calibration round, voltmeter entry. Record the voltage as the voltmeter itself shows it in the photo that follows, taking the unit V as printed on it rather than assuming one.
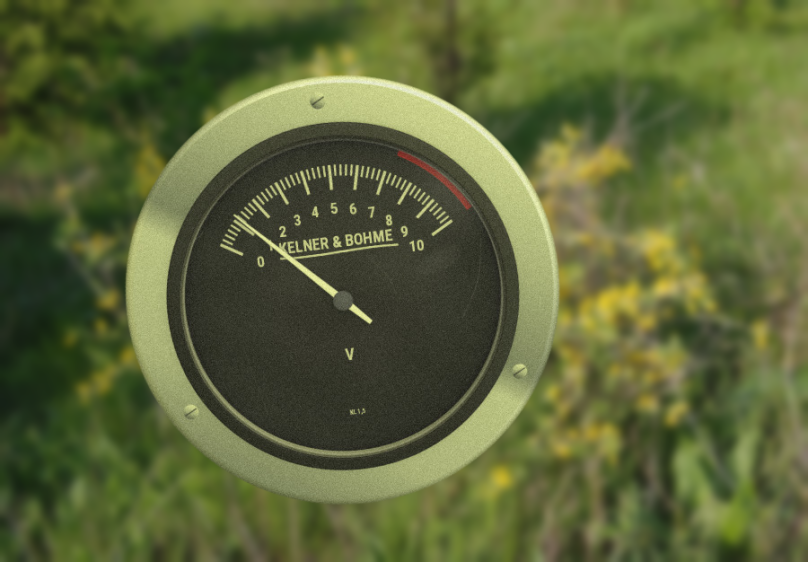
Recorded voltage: 1.2 V
